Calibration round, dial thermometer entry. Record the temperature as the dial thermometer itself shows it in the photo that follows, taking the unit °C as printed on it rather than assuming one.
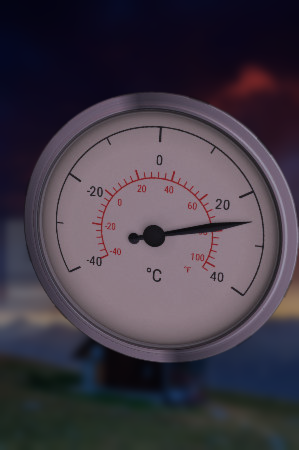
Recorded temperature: 25 °C
